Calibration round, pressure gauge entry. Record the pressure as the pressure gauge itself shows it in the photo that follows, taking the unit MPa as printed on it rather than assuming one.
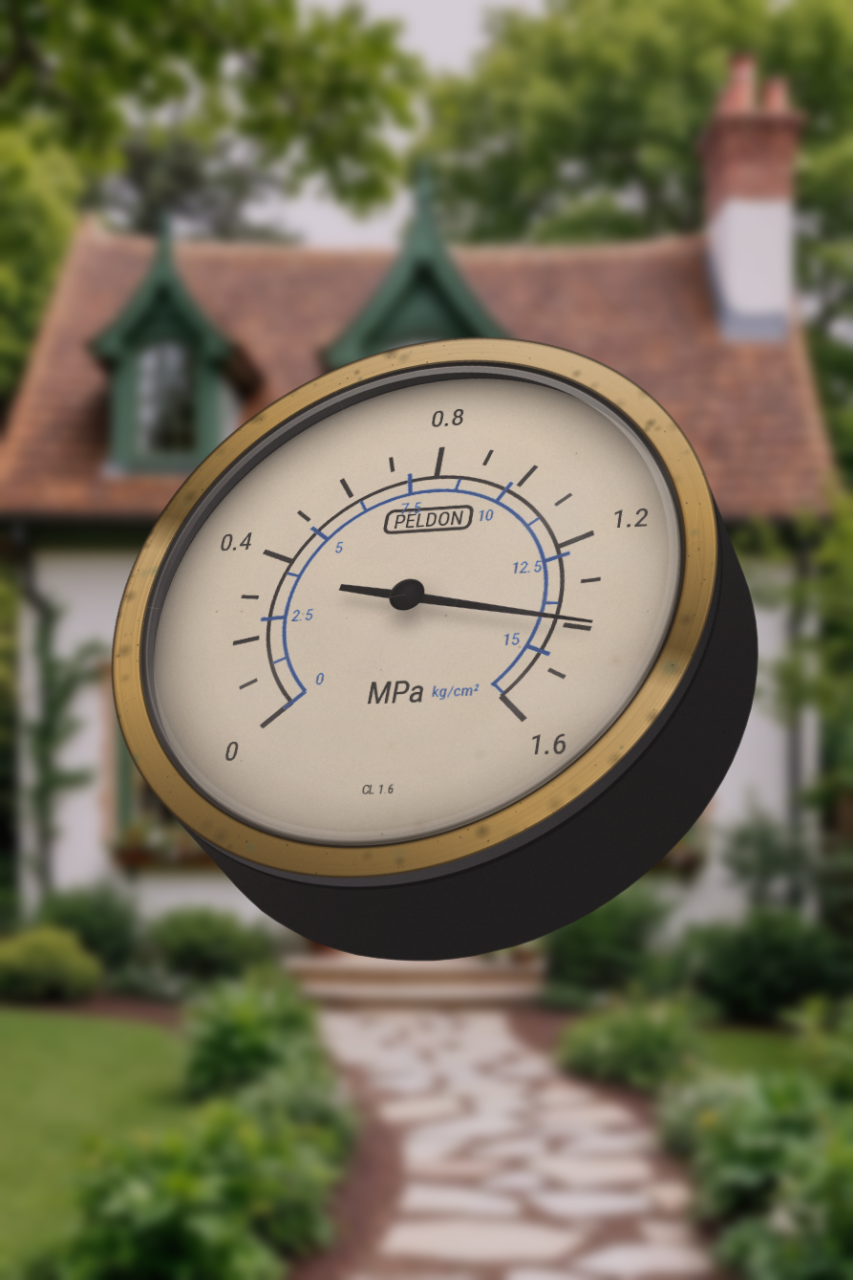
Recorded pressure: 1.4 MPa
